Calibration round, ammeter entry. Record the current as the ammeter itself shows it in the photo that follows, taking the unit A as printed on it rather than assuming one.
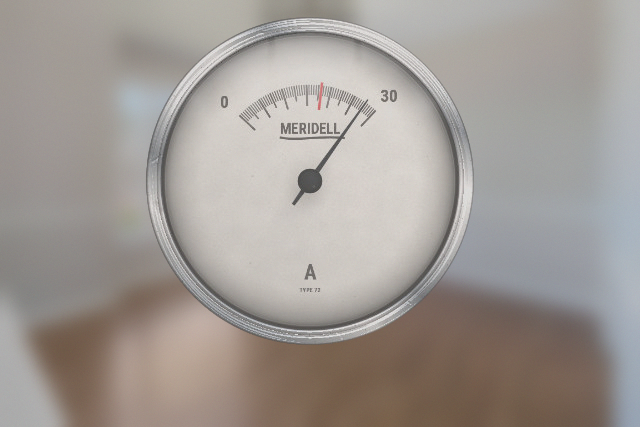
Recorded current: 27.5 A
